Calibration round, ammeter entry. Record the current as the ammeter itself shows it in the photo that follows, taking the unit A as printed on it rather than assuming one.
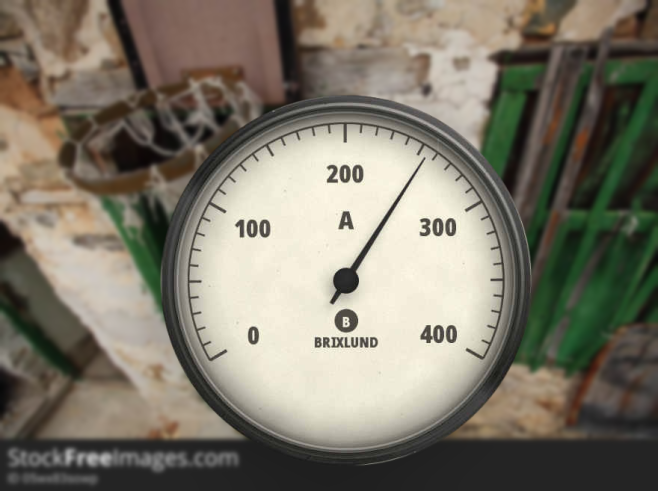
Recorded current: 255 A
